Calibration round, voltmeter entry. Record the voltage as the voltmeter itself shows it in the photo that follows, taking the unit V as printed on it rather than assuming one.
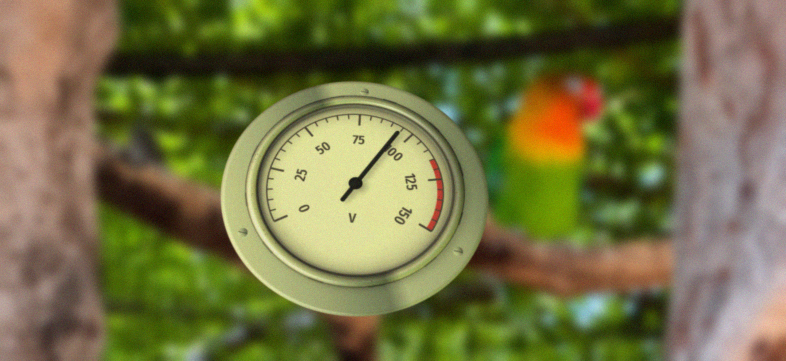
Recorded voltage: 95 V
